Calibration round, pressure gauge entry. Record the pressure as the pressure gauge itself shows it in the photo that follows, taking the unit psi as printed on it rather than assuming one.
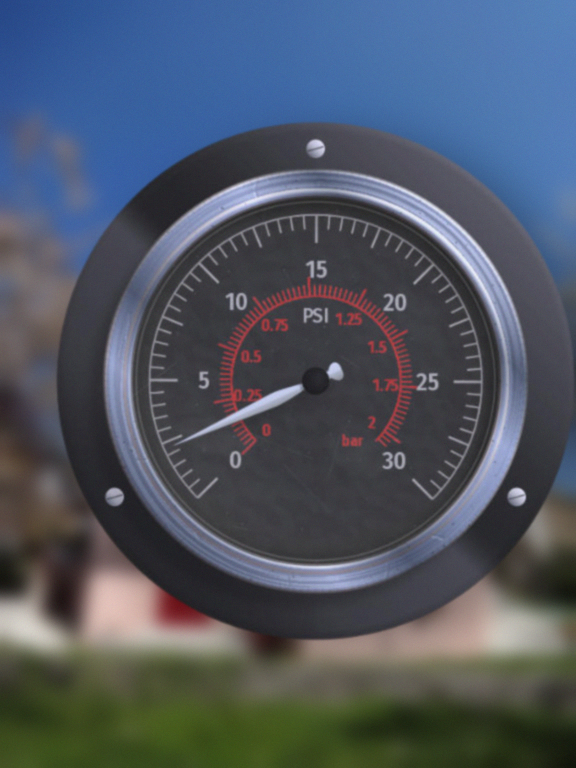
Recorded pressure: 2.25 psi
